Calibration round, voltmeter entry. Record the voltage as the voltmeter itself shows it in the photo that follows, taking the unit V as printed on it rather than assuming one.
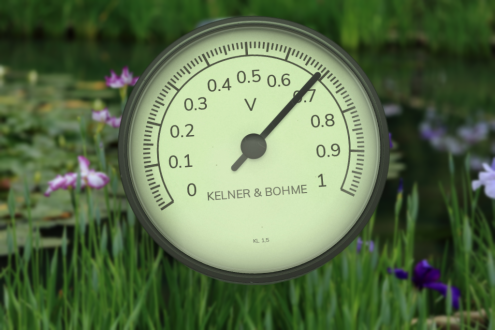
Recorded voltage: 0.69 V
